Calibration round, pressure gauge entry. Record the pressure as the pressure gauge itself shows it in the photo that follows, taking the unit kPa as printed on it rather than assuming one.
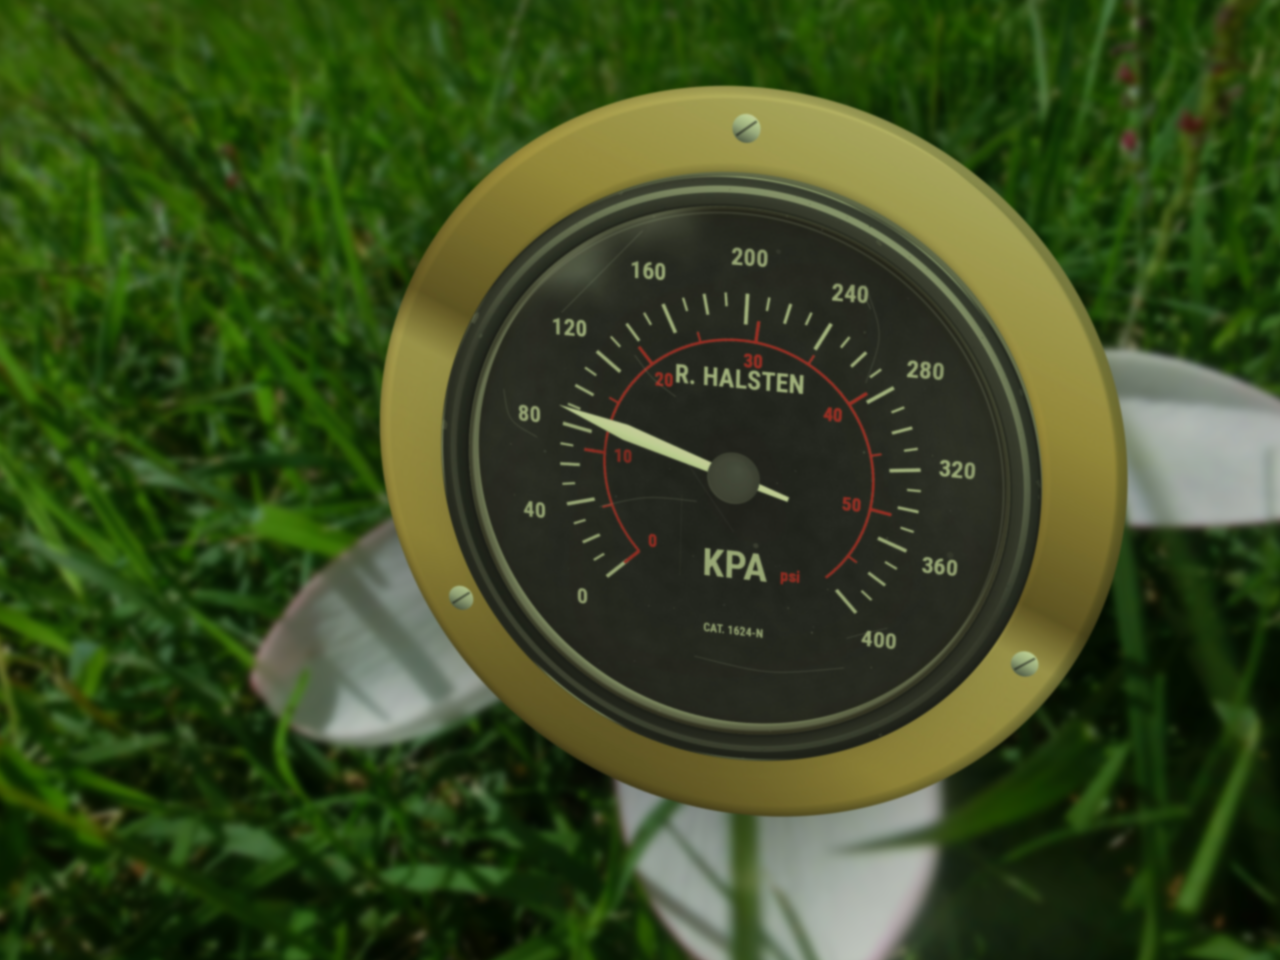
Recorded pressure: 90 kPa
